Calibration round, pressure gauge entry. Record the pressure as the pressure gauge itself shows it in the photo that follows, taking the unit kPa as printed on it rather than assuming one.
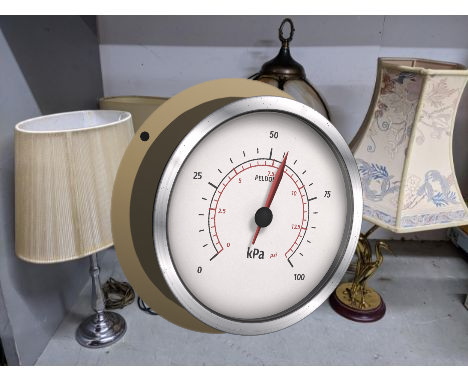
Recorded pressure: 55 kPa
